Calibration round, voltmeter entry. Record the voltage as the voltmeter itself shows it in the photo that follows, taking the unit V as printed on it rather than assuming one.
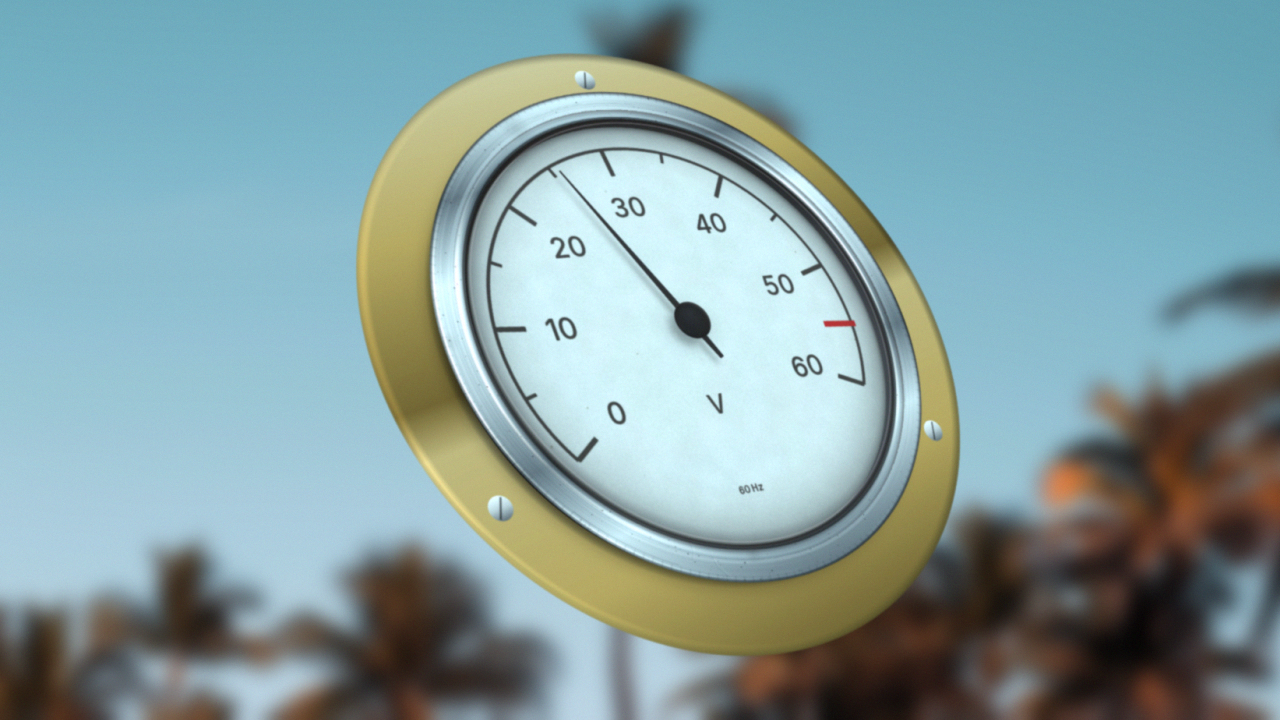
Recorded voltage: 25 V
